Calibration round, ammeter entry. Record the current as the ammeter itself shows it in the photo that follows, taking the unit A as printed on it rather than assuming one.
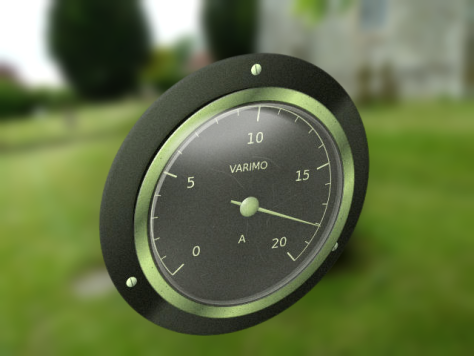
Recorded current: 18 A
